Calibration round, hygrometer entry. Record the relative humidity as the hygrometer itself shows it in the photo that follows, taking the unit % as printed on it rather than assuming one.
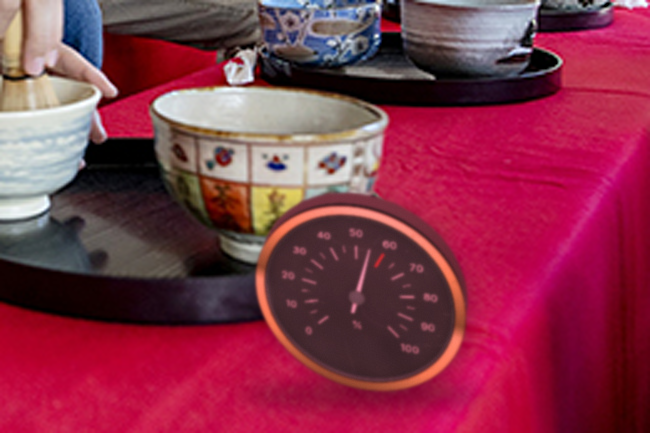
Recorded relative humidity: 55 %
